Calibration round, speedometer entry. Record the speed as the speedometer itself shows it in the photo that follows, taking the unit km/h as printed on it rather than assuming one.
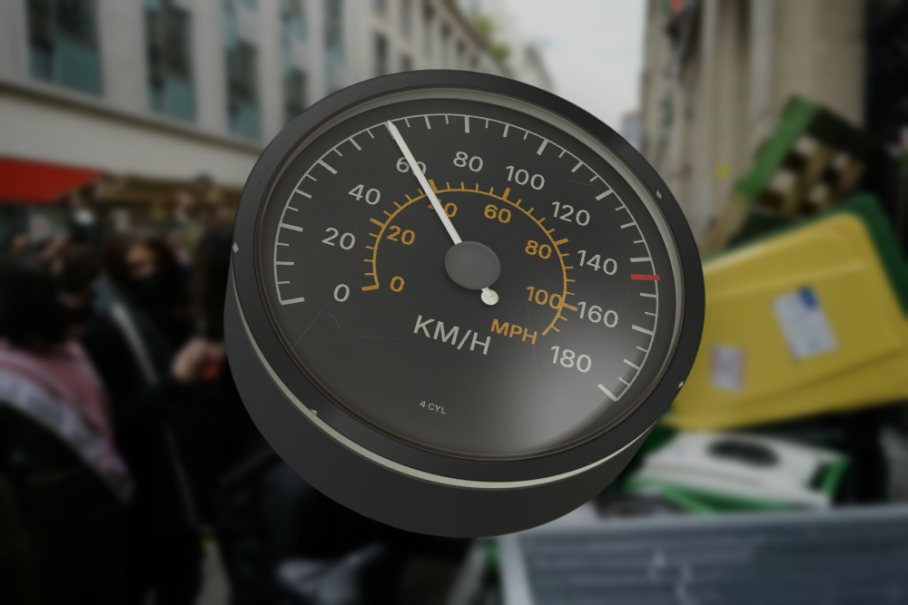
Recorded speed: 60 km/h
